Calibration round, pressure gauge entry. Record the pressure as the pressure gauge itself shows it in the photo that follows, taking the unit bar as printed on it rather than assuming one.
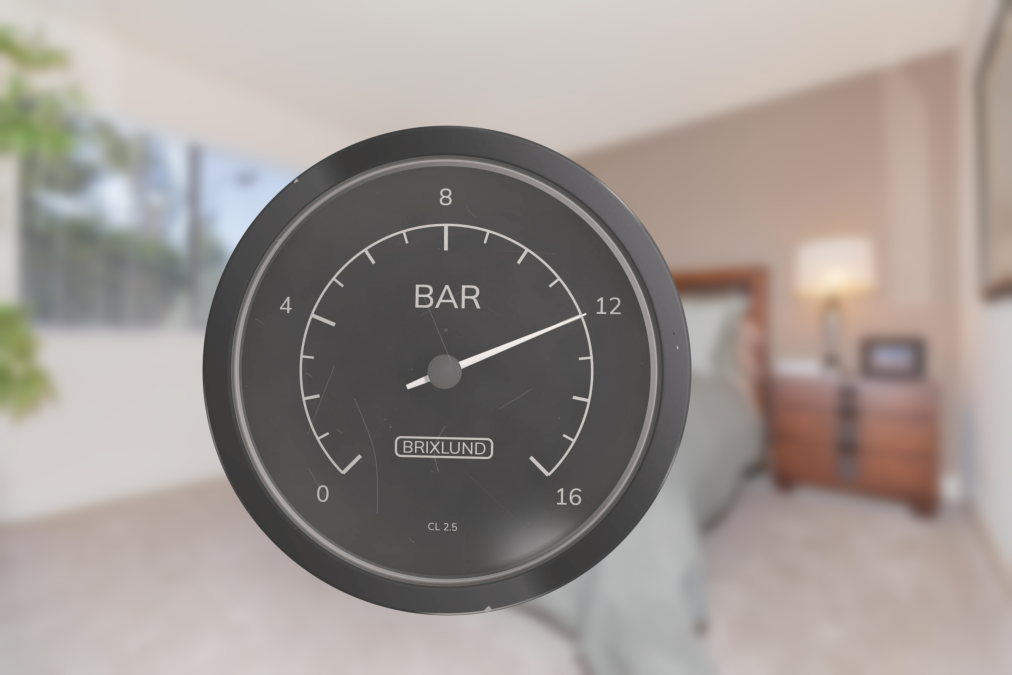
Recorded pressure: 12 bar
